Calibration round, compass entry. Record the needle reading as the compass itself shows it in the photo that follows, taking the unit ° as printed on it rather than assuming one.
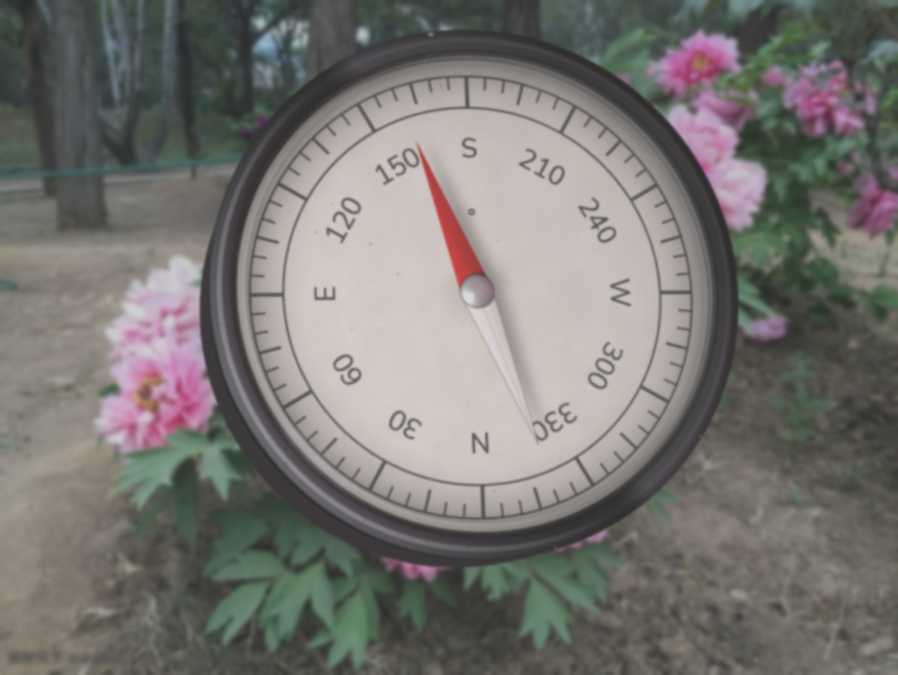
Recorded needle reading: 160 °
